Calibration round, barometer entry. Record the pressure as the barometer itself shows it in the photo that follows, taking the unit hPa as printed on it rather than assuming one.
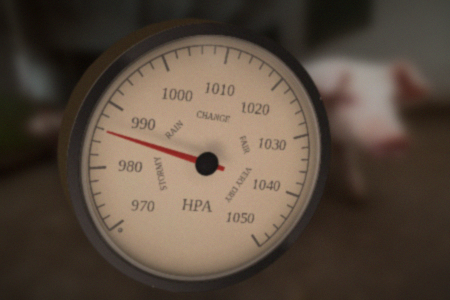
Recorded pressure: 986 hPa
